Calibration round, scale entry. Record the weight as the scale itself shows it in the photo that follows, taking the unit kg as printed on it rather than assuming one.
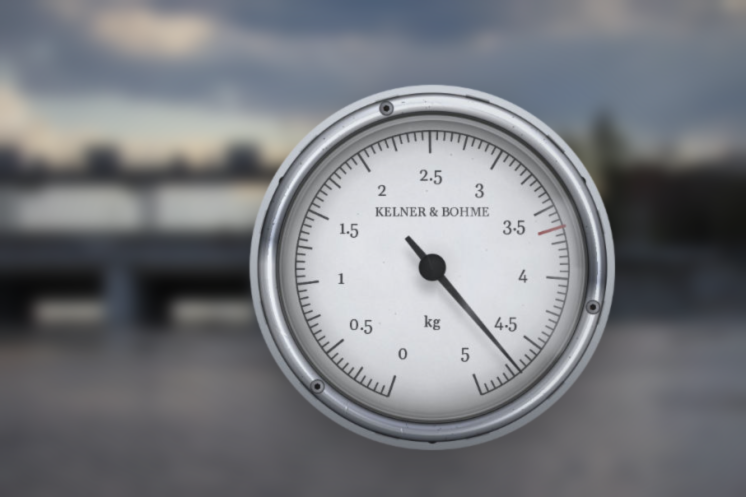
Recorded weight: 4.7 kg
